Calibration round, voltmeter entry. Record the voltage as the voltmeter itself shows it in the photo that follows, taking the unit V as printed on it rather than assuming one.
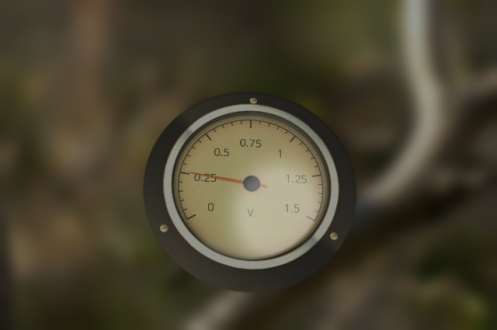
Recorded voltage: 0.25 V
